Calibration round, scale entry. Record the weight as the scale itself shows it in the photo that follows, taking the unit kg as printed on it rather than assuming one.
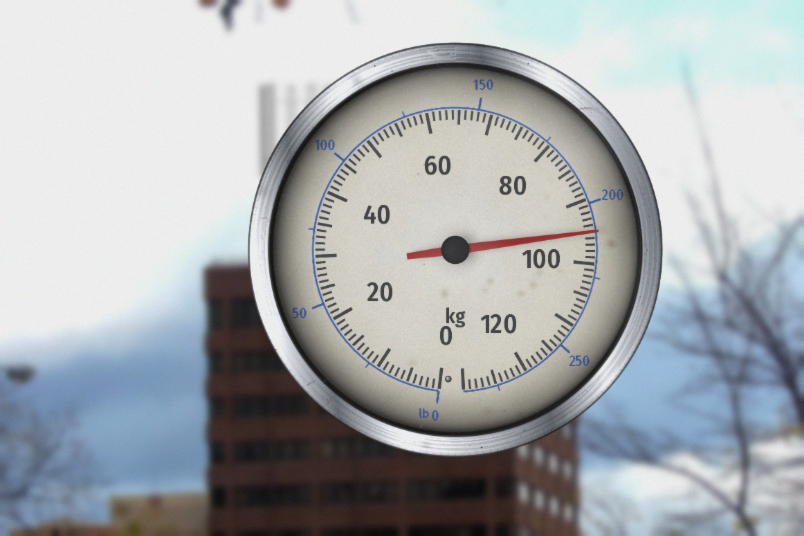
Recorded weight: 95 kg
